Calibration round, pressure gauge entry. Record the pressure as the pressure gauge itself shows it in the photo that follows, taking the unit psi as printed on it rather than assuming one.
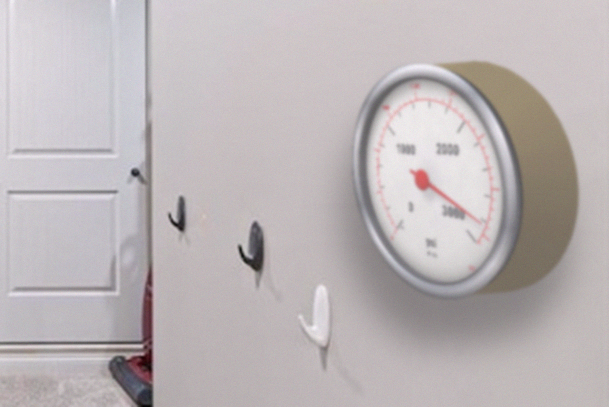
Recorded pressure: 2800 psi
